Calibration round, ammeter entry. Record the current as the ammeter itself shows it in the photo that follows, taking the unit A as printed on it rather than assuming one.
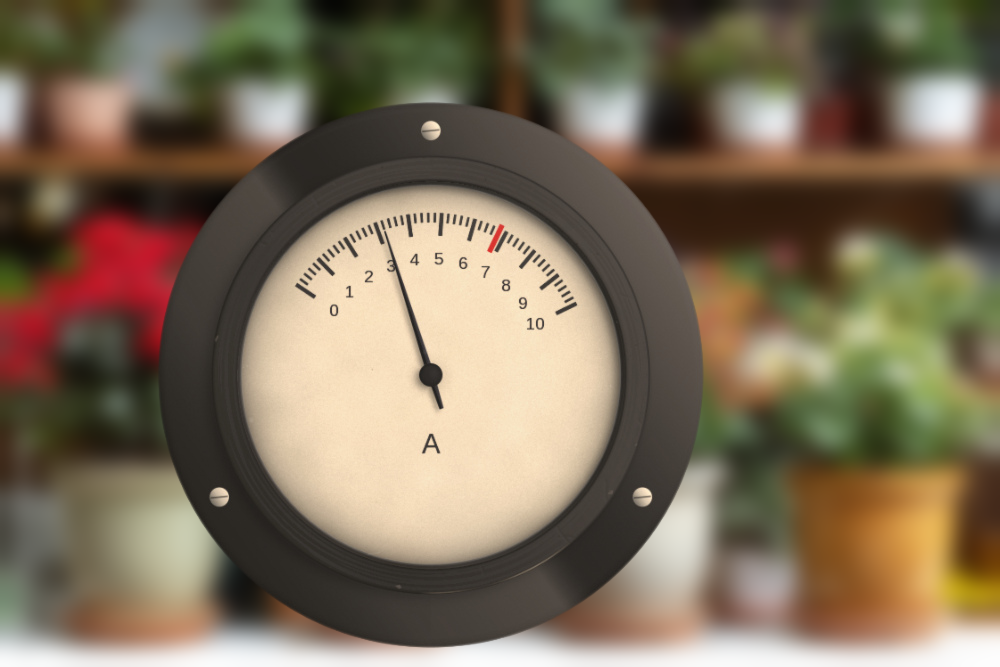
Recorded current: 3.2 A
